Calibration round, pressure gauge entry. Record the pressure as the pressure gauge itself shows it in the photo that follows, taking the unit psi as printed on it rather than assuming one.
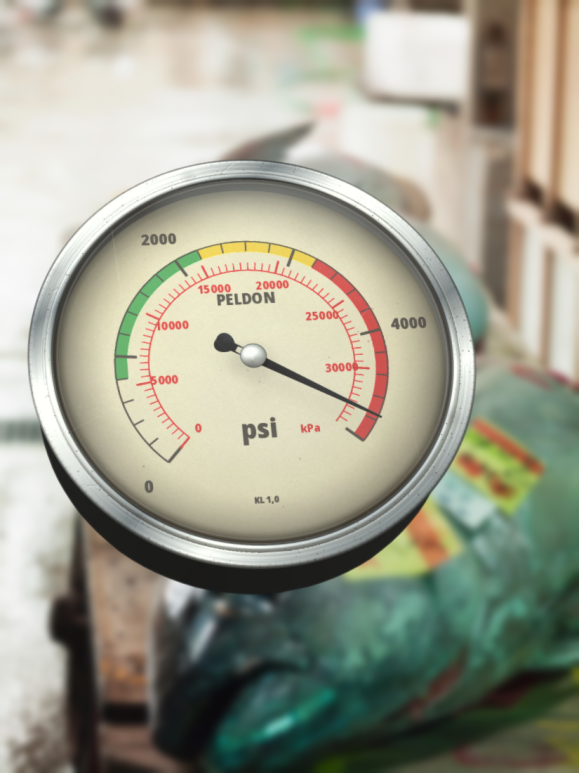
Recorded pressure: 4800 psi
